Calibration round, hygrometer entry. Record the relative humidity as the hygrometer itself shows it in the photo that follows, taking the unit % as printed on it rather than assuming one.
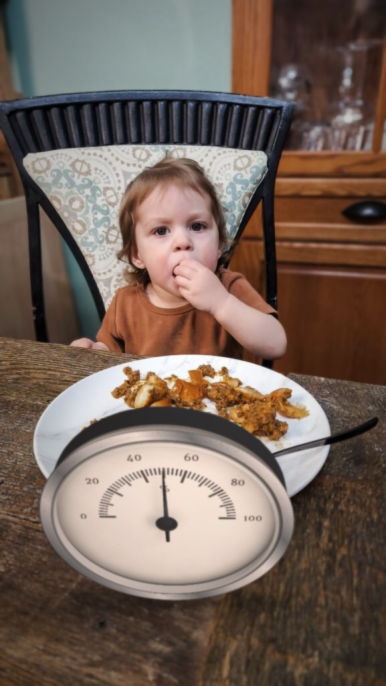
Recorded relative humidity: 50 %
